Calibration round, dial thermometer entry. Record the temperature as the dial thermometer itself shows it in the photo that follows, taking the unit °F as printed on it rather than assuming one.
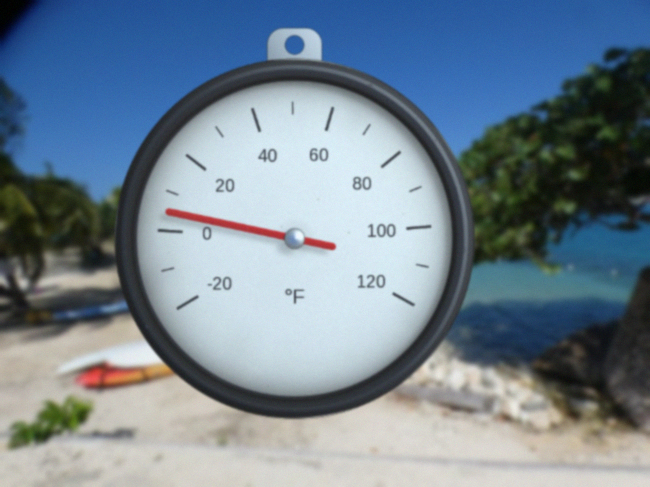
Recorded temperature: 5 °F
